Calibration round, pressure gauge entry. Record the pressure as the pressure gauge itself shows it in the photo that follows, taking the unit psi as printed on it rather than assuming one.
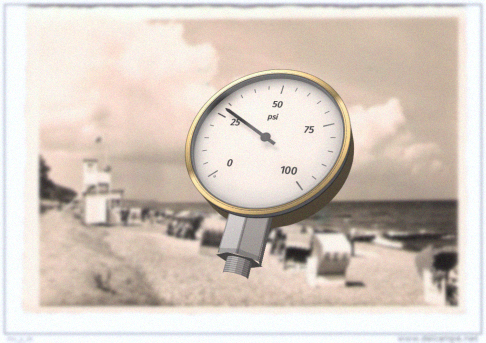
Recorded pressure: 27.5 psi
